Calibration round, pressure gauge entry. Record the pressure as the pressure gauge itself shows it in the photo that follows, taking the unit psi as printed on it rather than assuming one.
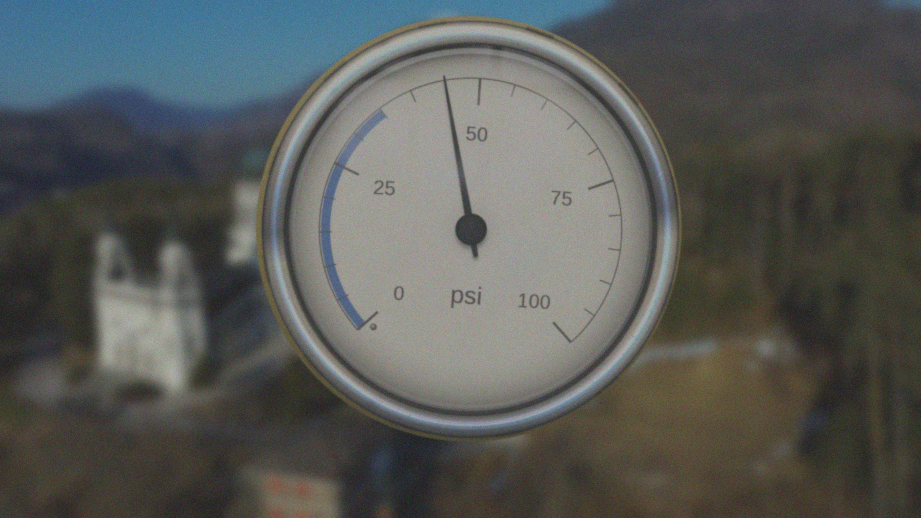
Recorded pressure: 45 psi
